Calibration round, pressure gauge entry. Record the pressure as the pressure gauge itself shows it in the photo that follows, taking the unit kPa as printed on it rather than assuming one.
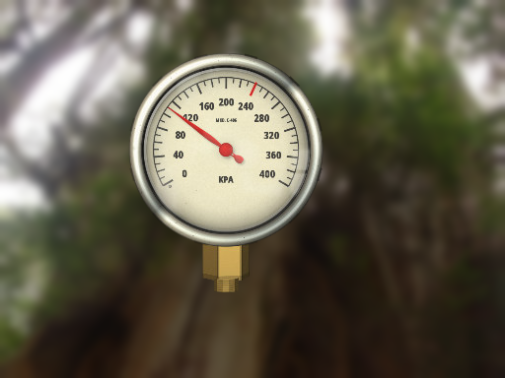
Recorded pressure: 110 kPa
